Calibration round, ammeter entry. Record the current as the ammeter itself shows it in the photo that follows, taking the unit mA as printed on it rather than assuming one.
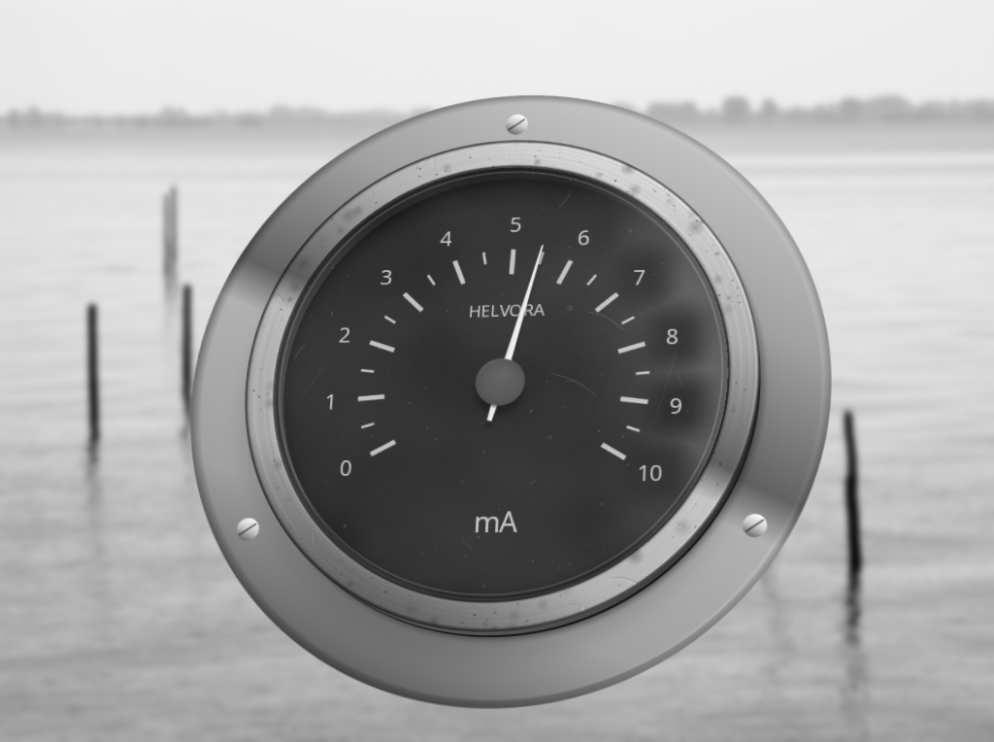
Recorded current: 5.5 mA
